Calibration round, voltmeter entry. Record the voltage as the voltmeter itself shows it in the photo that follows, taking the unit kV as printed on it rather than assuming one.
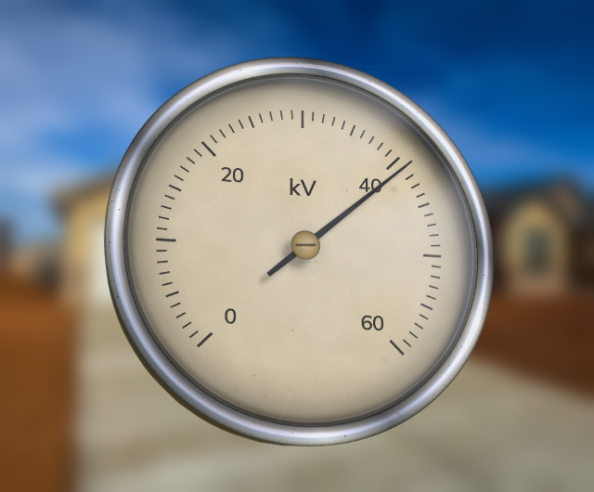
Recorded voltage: 41 kV
